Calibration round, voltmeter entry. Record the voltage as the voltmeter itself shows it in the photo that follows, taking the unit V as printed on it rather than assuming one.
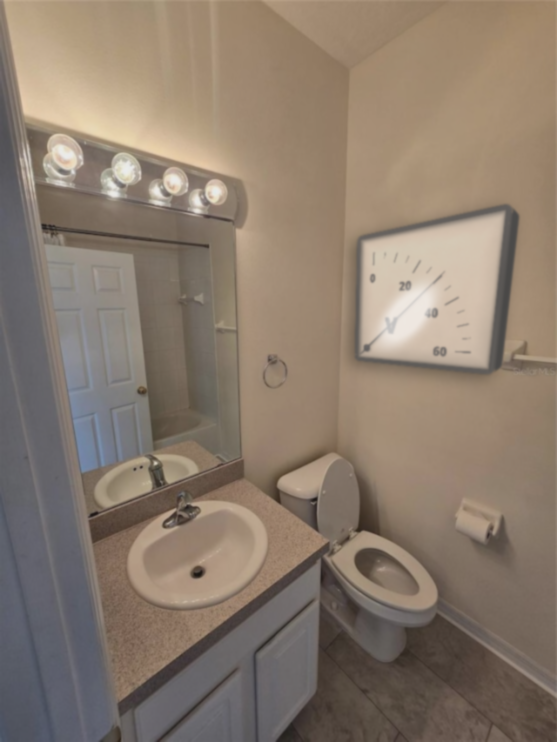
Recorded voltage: 30 V
